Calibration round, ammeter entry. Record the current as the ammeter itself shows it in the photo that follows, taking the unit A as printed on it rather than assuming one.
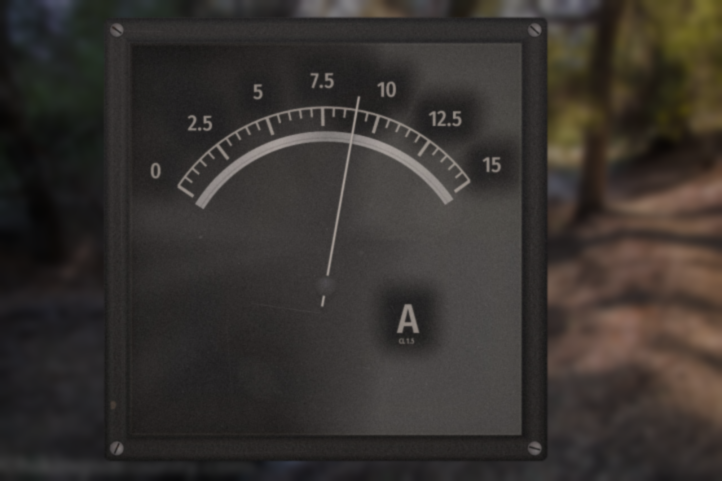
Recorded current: 9 A
